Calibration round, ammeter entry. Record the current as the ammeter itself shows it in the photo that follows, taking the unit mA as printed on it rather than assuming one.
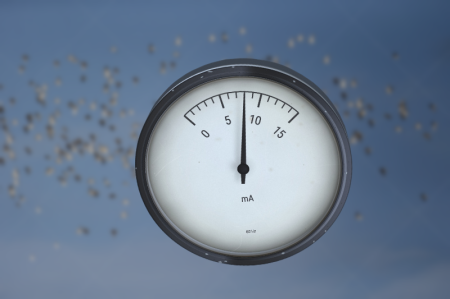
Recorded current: 8 mA
